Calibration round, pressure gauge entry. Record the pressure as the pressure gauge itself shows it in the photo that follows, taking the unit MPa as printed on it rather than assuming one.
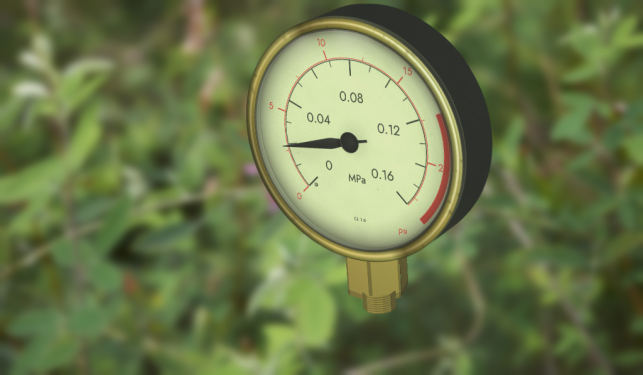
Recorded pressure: 0.02 MPa
